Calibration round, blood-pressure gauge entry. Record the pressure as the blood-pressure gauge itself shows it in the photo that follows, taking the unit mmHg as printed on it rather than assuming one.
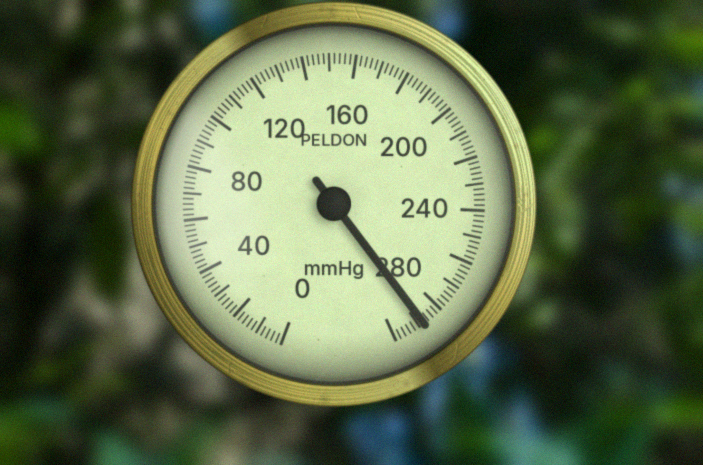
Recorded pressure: 288 mmHg
